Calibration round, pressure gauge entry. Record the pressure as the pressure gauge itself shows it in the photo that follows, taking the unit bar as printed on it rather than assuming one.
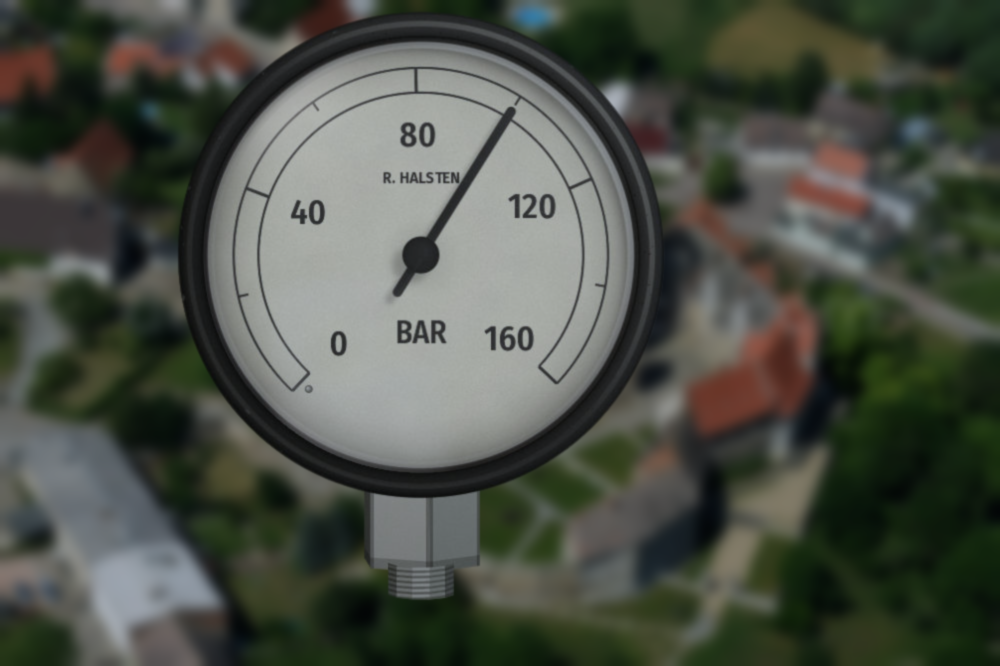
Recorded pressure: 100 bar
